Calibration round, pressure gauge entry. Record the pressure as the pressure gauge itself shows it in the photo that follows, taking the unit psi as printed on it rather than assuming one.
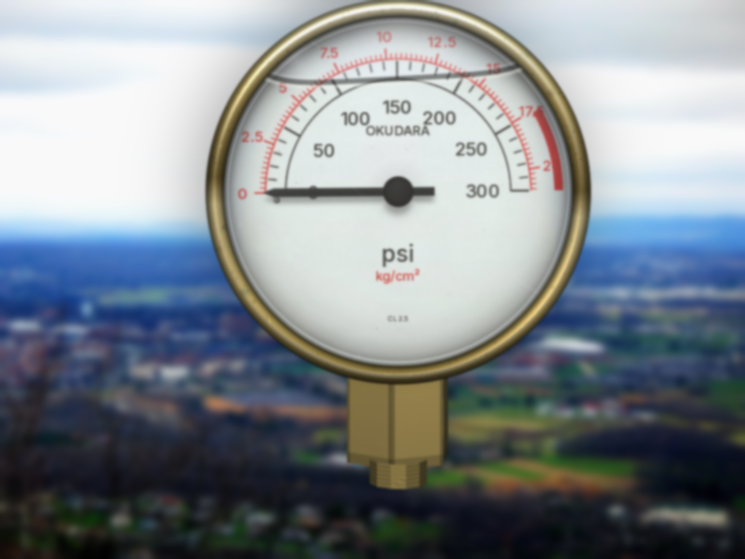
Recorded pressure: 0 psi
